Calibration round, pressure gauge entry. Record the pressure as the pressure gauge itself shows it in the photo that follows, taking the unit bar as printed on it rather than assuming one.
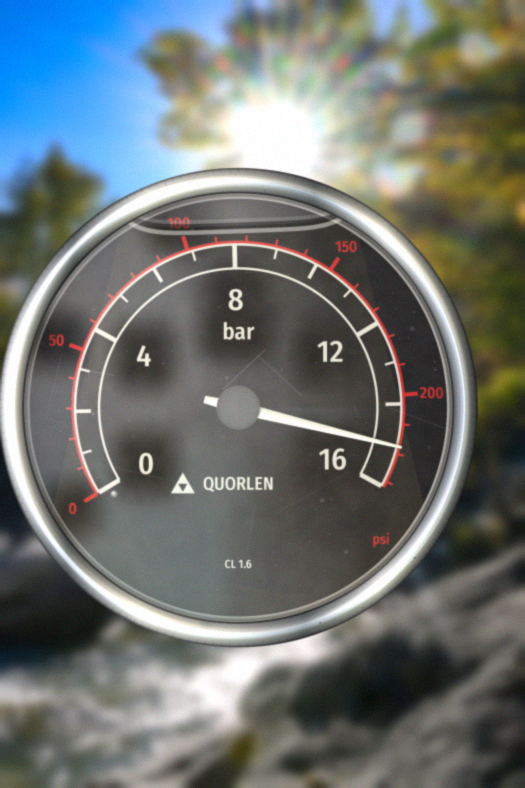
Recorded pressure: 15 bar
